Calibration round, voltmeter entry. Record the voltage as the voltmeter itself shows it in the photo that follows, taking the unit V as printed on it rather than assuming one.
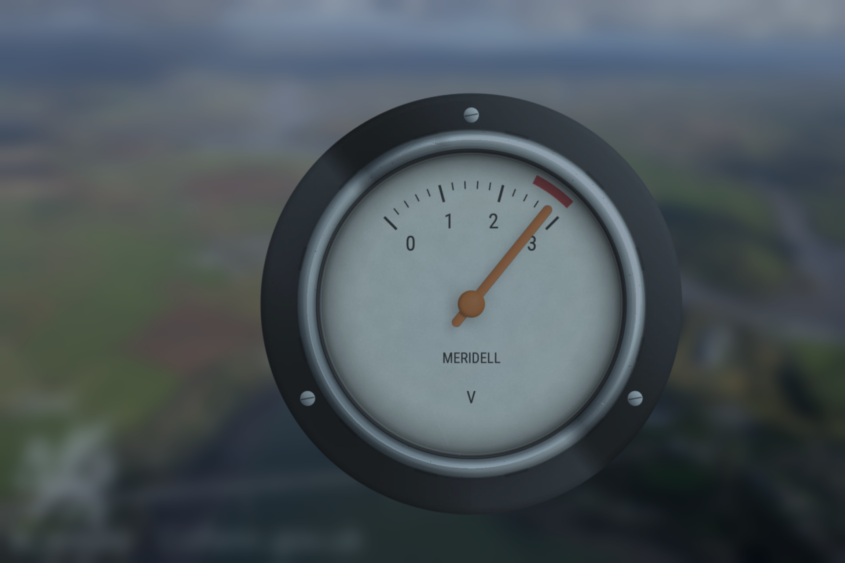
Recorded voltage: 2.8 V
